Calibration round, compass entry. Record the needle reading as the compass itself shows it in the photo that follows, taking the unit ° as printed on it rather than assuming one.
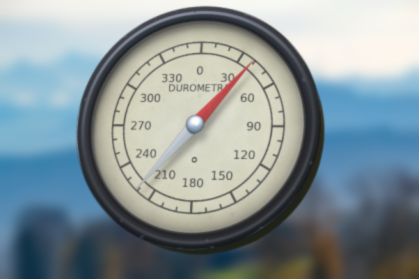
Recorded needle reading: 40 °
